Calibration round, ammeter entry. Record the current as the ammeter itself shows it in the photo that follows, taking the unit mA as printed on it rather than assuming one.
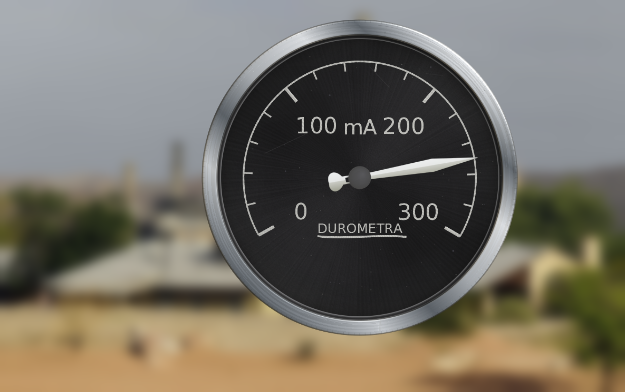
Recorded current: 250 mA
